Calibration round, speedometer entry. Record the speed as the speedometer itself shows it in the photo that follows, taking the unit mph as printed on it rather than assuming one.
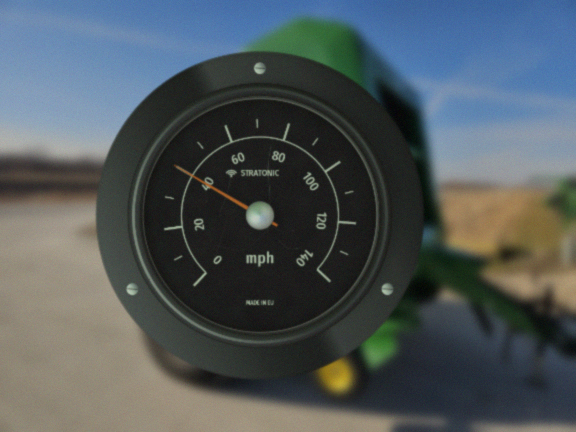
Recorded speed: 40 mph
